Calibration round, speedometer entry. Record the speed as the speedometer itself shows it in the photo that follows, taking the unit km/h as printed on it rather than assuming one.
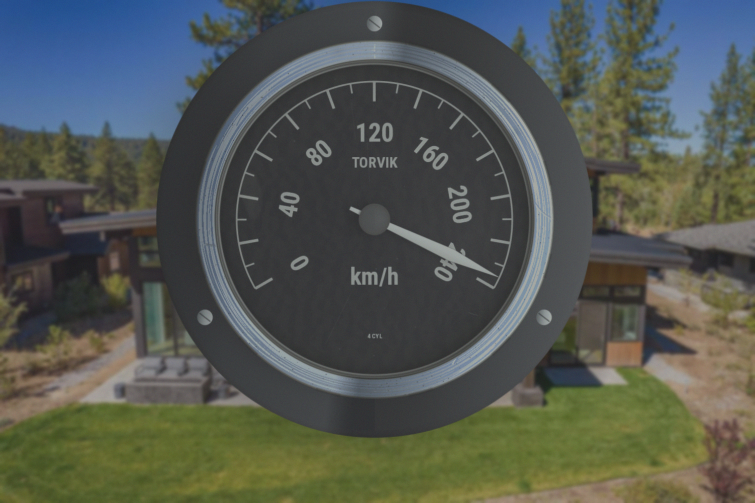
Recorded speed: 235 km/h
